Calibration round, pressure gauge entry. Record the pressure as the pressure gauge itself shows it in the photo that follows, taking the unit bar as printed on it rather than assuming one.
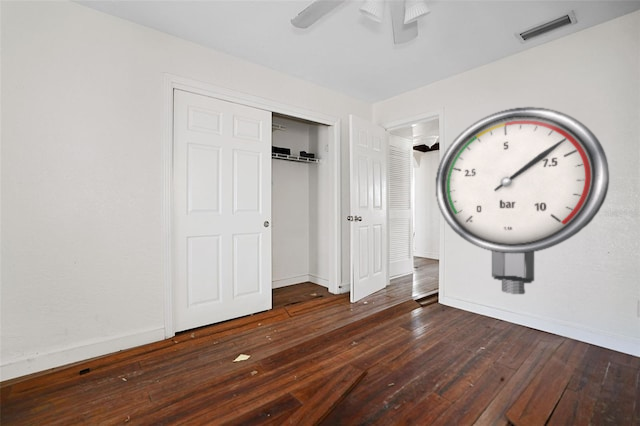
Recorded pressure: 7 bar
